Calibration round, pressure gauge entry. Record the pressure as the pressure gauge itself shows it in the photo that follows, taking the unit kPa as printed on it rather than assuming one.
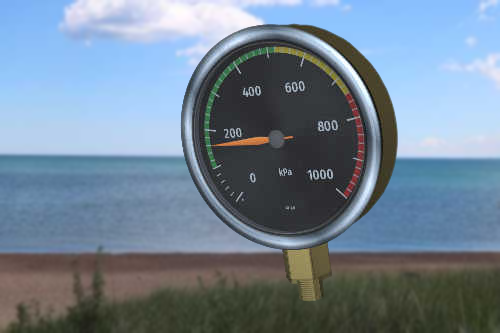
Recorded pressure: 160 kPa
